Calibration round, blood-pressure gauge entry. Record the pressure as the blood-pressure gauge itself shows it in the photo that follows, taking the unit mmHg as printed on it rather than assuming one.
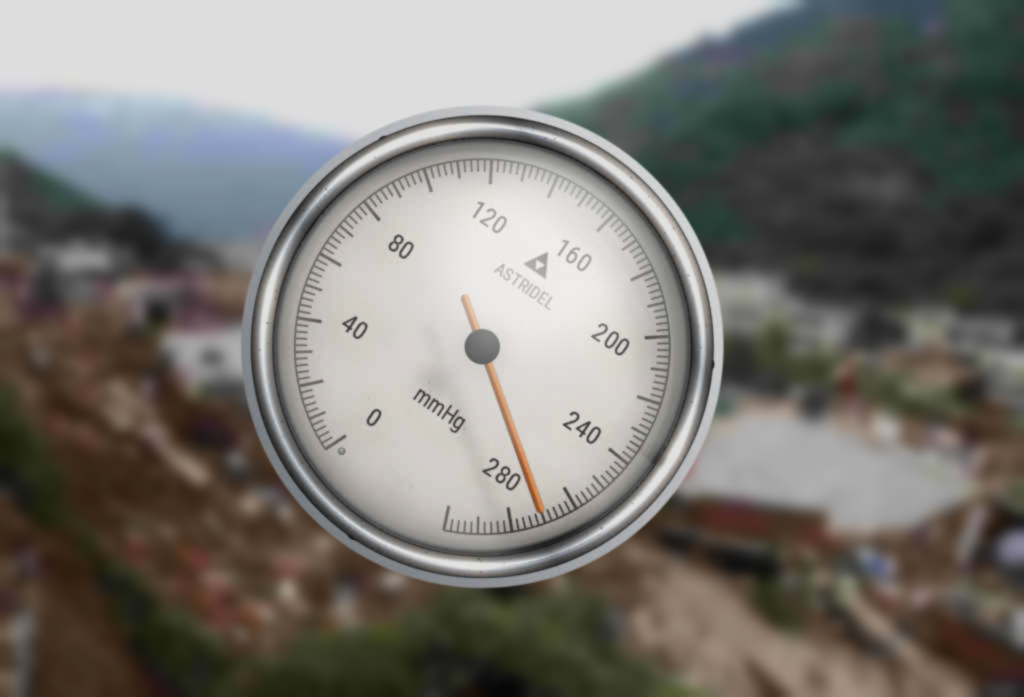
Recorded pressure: 270 mmHg
